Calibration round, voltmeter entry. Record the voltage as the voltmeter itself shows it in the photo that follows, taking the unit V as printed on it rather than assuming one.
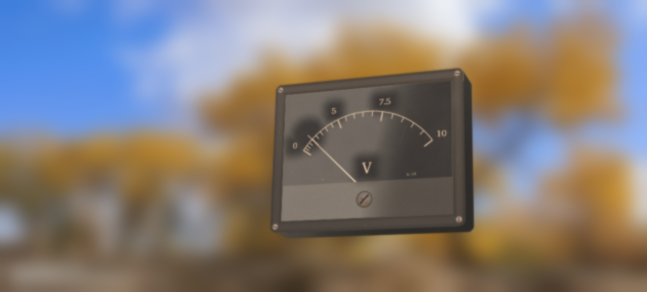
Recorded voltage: 2.5 V
